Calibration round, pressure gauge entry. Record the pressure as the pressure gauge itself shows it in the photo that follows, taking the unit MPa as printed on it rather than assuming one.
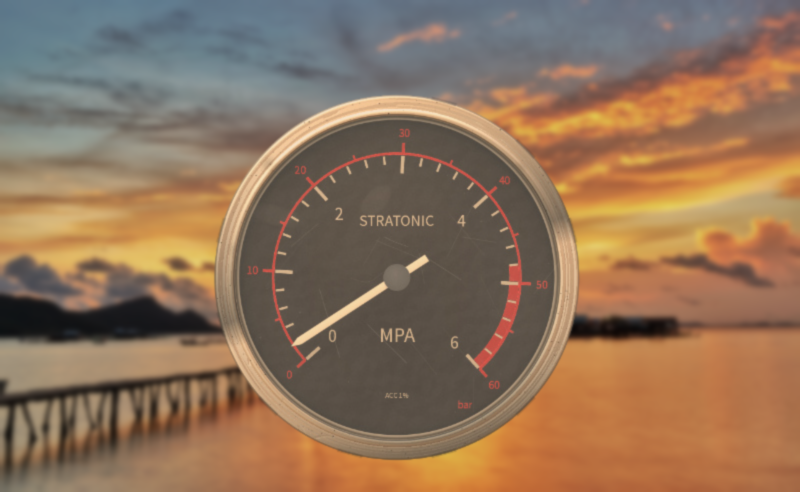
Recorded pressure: 0.2 MPa
